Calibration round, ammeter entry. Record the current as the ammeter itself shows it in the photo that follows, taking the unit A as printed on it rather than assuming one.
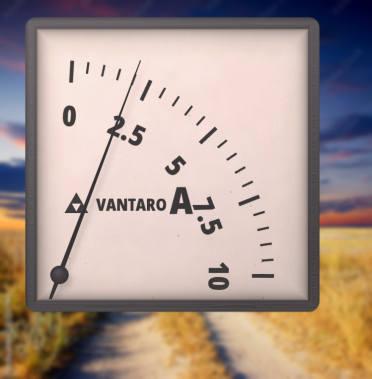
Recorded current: 2 A
